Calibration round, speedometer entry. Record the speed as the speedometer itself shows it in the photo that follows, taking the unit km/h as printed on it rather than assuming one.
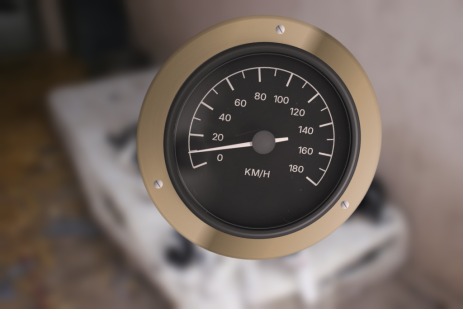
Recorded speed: 10 km/h
